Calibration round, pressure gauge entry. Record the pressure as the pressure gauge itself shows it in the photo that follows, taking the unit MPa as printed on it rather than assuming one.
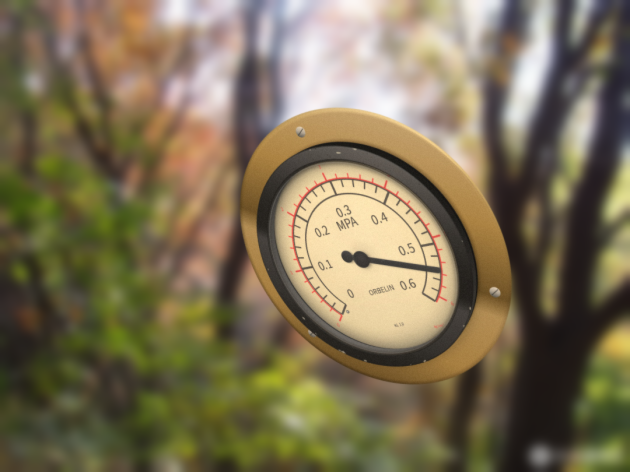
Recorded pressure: 0.54 MPa
